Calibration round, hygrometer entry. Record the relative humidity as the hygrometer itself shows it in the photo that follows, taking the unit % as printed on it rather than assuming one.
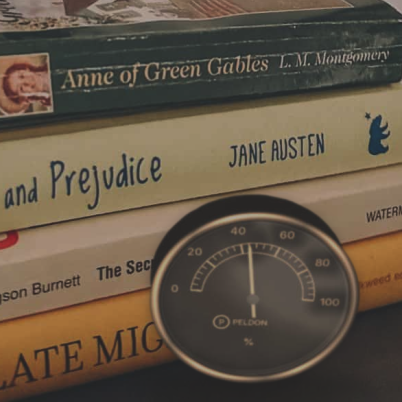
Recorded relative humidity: 44 %
